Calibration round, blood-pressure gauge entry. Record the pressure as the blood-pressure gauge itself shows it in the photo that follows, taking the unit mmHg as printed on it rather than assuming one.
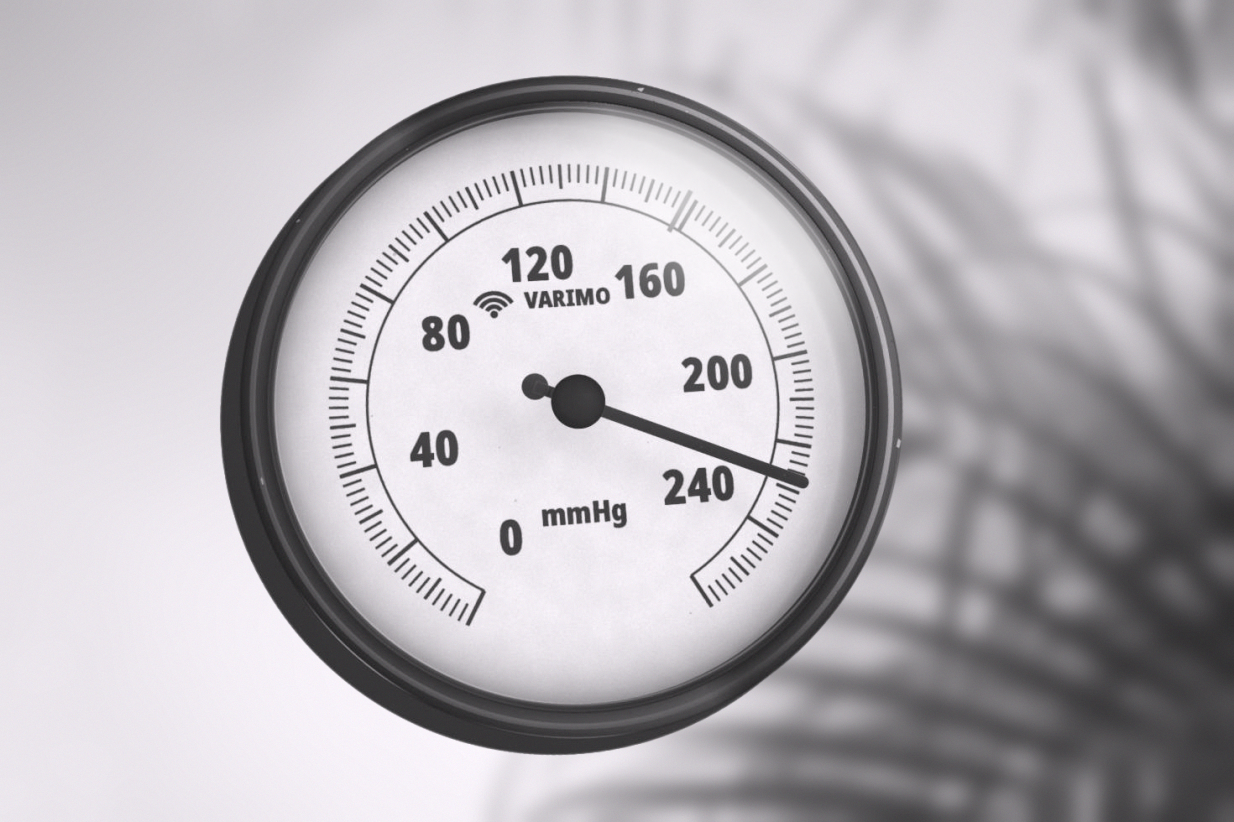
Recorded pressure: 228 mmHg
